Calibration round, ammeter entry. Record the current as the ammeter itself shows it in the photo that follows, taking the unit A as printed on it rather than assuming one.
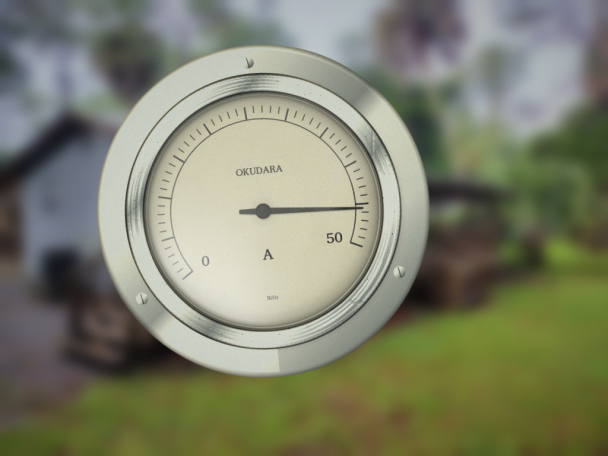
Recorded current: 45.5 A
